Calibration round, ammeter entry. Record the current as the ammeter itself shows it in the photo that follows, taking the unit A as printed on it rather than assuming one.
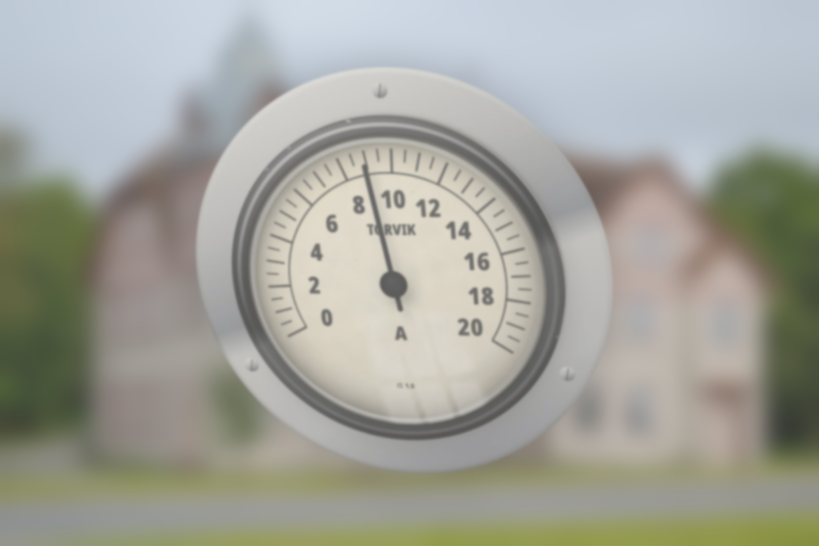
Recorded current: 9 A
